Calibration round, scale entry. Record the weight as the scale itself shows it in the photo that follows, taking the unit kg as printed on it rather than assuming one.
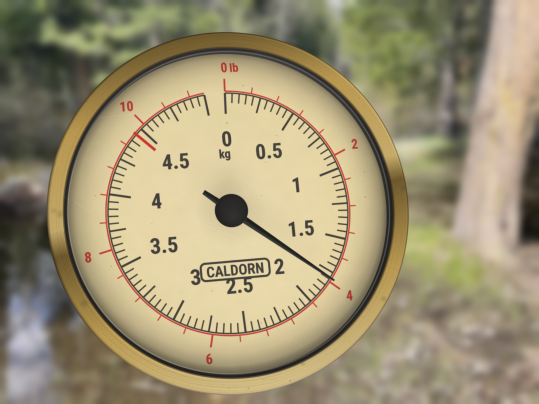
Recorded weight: 1.8 kg
